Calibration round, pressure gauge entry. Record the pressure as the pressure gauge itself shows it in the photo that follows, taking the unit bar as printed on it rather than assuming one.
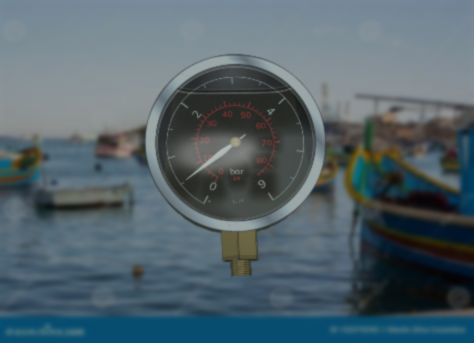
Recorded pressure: 0.5 bar
